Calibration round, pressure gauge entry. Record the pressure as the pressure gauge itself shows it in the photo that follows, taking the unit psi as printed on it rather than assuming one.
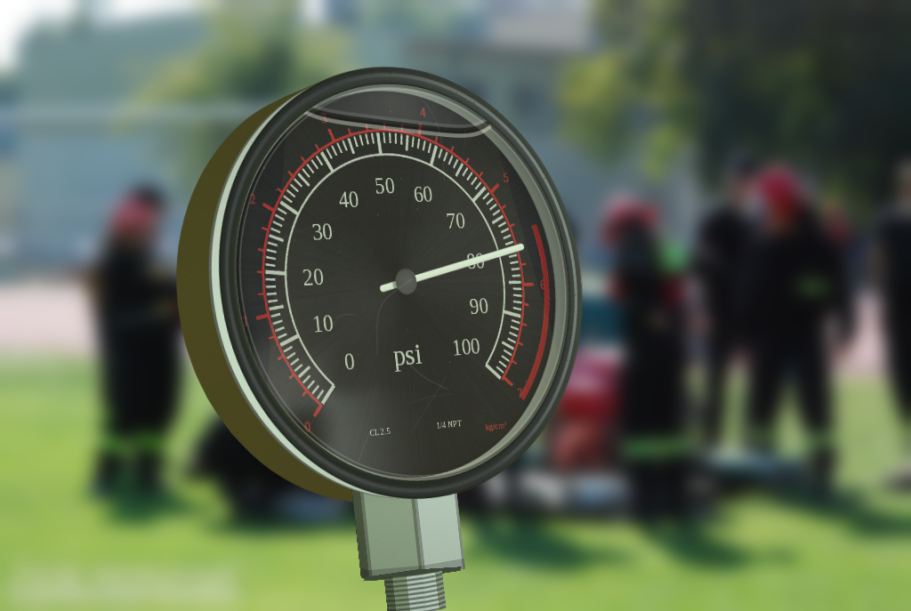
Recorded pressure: 80 psi
